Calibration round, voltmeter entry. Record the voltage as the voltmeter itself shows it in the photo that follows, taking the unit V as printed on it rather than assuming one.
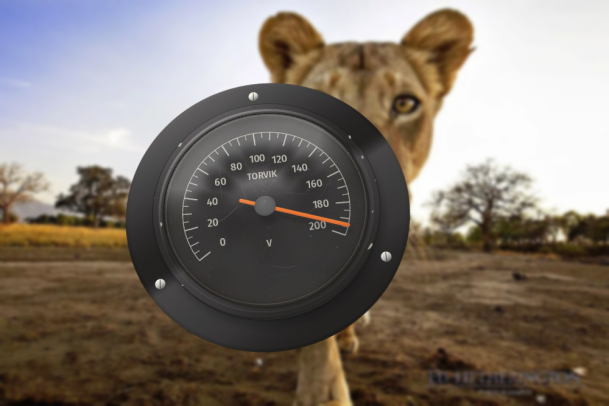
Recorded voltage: 195 V
